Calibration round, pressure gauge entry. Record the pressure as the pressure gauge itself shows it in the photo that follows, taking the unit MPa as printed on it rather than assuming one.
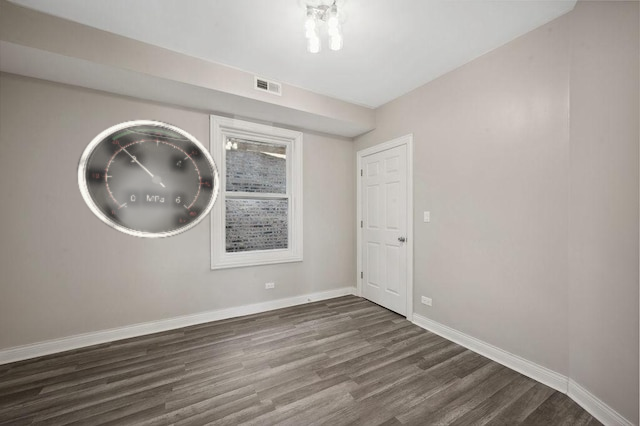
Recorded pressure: 2 MPa
